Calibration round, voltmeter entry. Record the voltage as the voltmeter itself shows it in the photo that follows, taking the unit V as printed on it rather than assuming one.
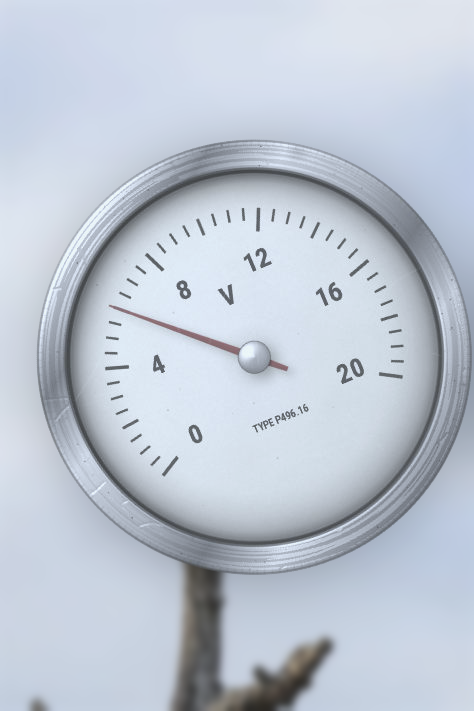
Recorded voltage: 6 V
